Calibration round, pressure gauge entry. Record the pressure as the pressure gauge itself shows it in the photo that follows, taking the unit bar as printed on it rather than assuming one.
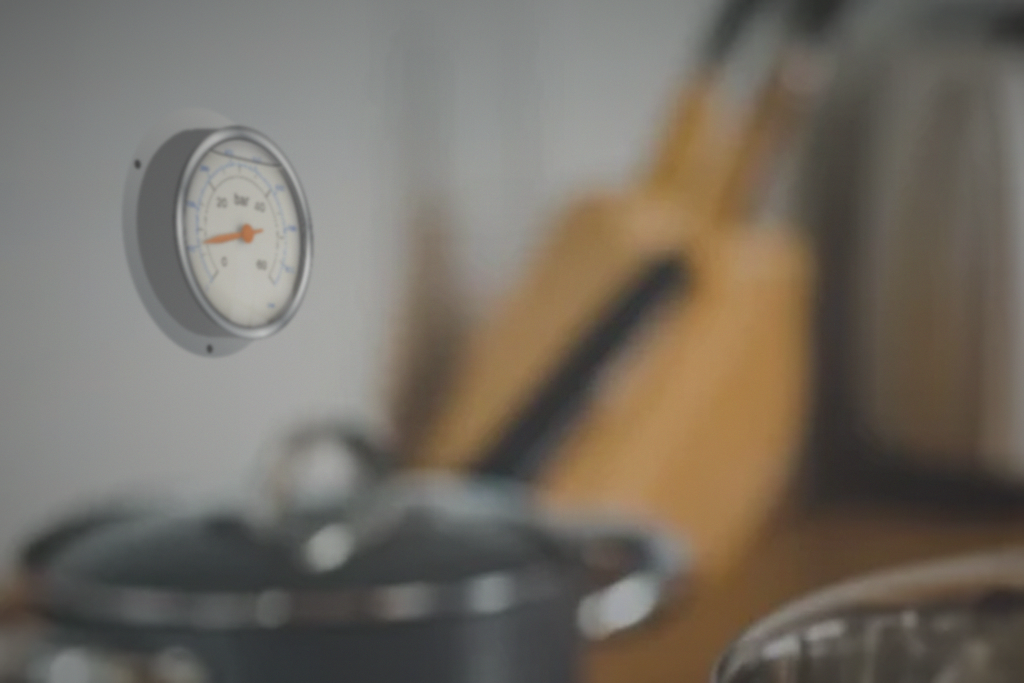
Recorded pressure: 7.5 bar
